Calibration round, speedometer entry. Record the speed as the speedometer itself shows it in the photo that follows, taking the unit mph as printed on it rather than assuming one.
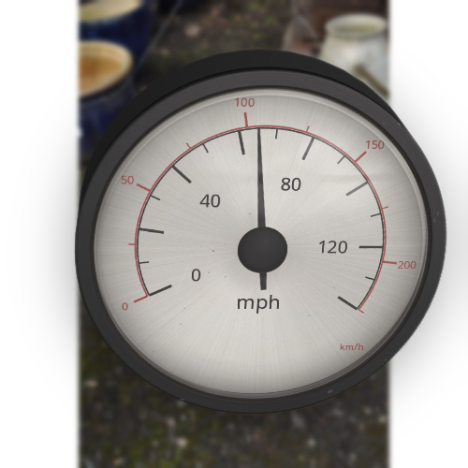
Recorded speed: 65 mph
